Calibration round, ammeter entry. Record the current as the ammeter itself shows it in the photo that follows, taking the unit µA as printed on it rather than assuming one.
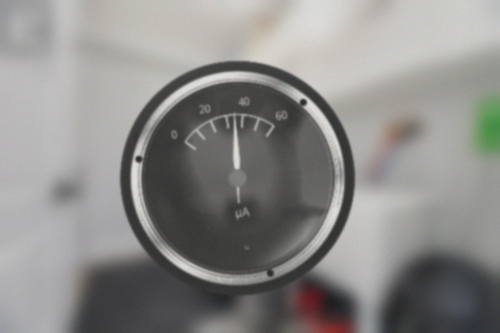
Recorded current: 35 µA
